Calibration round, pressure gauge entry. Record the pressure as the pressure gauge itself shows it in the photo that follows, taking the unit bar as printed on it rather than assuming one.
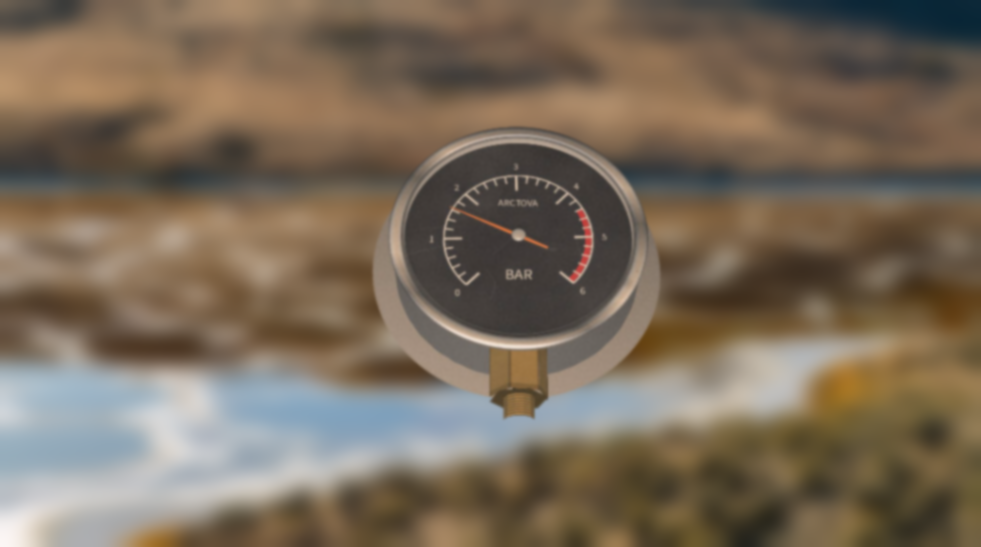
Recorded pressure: 1.6 bar
